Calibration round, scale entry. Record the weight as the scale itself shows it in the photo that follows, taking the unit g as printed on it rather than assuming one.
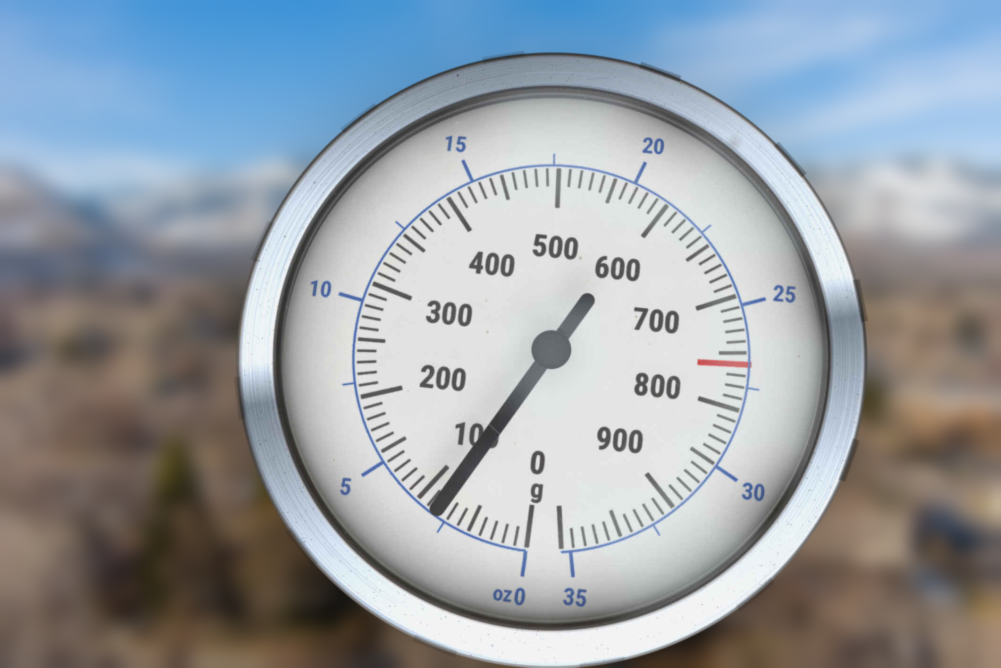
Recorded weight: 80 g
